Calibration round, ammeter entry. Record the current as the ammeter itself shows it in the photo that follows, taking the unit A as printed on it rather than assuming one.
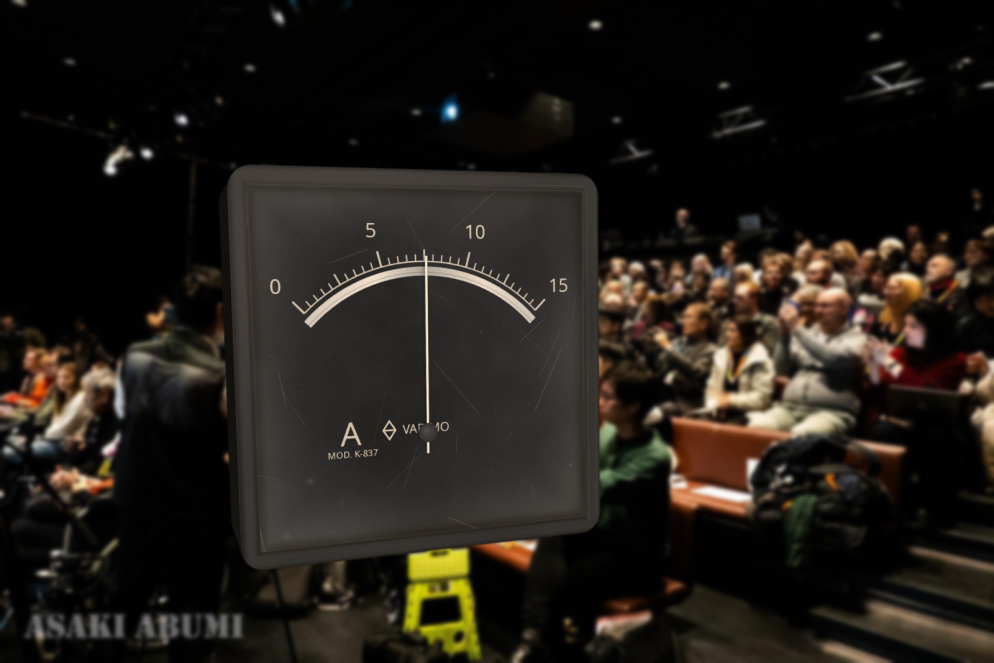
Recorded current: 7.5 A
